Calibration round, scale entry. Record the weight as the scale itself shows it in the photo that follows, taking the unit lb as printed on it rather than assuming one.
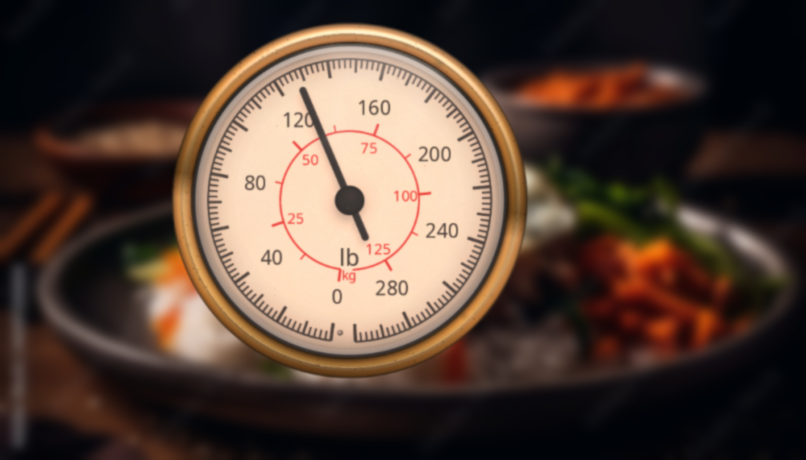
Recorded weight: 128 lb
